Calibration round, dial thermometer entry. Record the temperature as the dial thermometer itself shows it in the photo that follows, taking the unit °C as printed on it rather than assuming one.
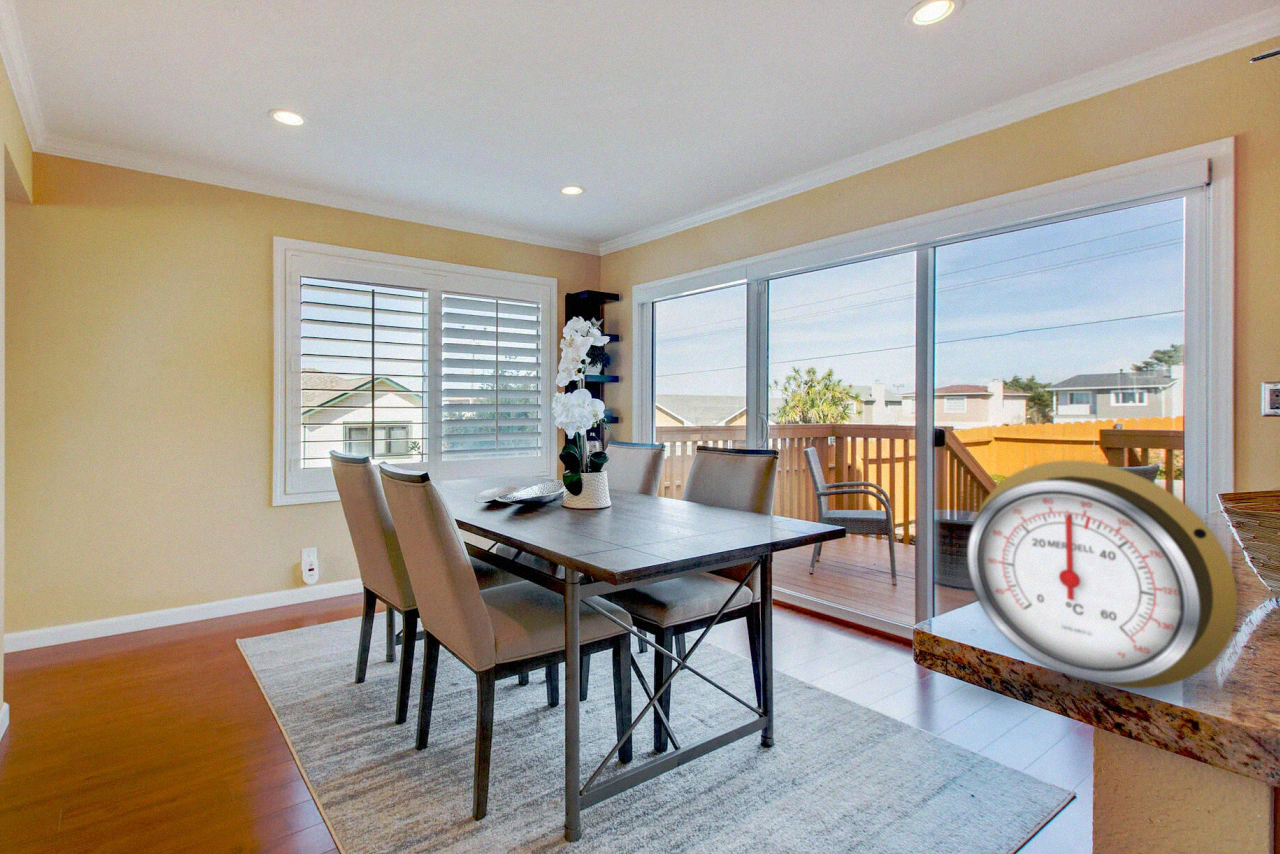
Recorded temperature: 30 °C
